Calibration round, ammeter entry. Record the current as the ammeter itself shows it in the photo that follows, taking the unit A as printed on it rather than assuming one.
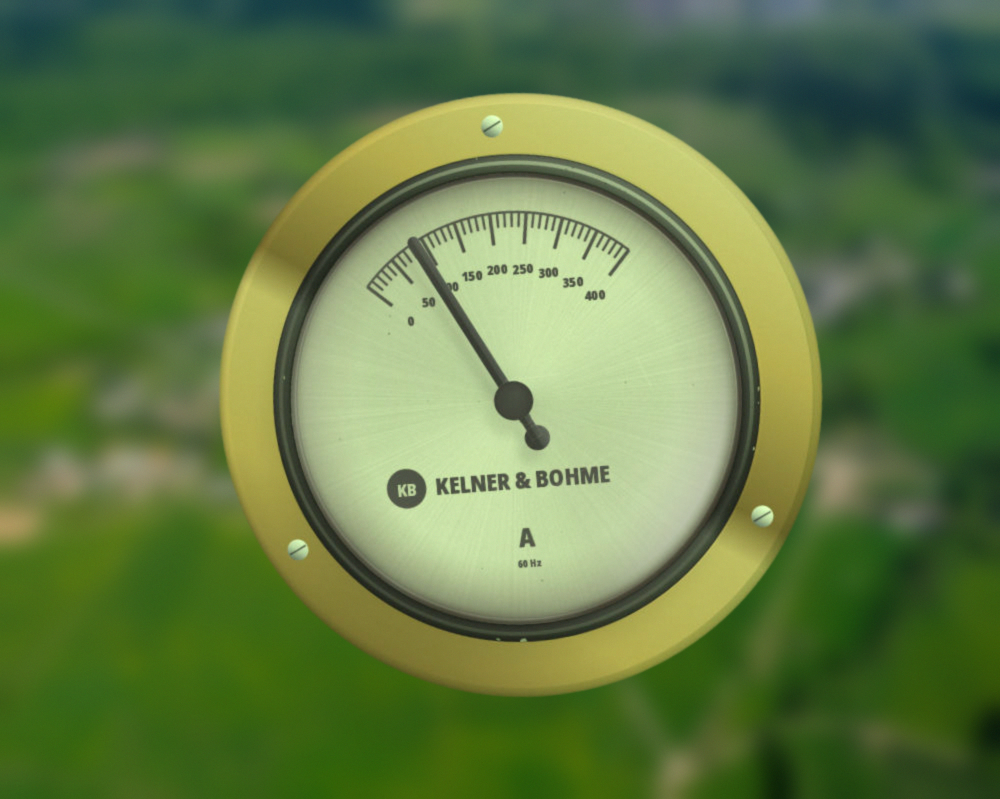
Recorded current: 90 A
